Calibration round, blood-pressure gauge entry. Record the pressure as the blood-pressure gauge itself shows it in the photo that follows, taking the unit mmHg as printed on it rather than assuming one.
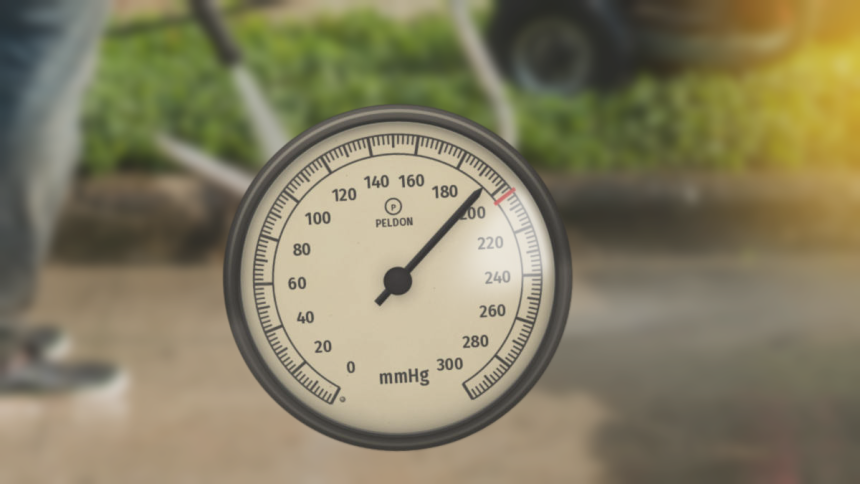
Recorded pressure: 194 mmHg
